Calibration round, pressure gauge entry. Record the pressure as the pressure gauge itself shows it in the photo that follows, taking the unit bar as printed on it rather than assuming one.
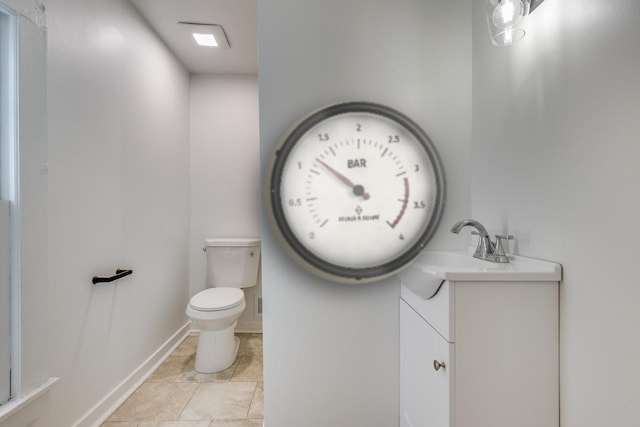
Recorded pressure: 1.2 bar
